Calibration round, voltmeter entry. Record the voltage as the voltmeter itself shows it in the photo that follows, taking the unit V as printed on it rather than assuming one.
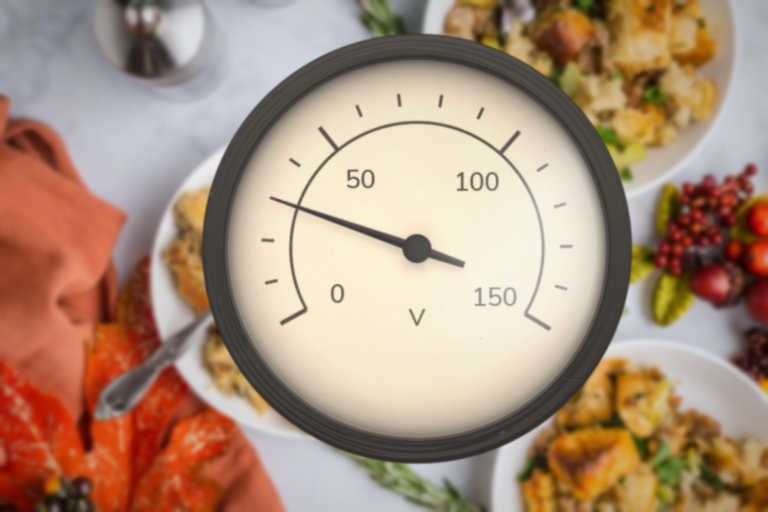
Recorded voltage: 30 V
